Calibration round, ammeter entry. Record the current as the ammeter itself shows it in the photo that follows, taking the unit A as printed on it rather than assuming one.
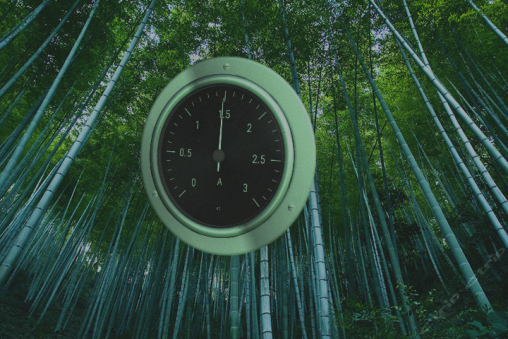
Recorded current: 1.5 A
